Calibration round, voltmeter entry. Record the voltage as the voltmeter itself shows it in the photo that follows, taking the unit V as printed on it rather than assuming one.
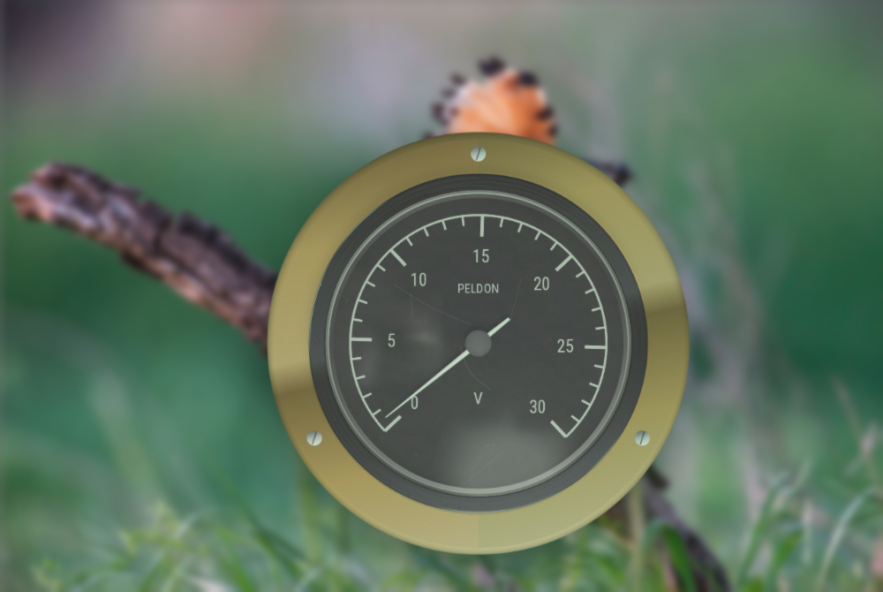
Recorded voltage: 0.5 V
